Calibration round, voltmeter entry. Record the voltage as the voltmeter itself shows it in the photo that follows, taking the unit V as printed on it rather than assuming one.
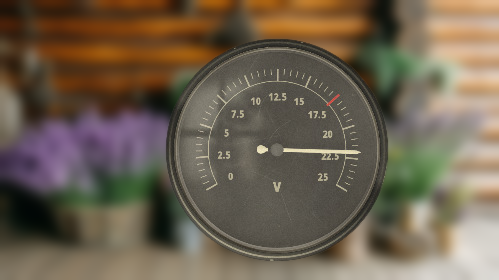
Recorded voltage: 22 V
